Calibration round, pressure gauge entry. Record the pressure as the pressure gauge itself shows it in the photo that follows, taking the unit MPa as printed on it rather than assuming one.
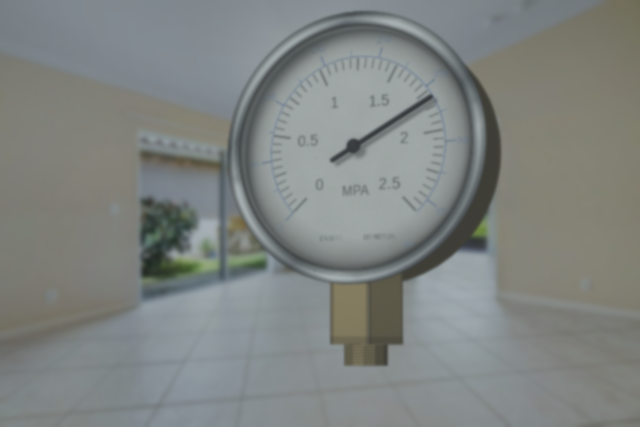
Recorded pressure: 1.8 MPa
